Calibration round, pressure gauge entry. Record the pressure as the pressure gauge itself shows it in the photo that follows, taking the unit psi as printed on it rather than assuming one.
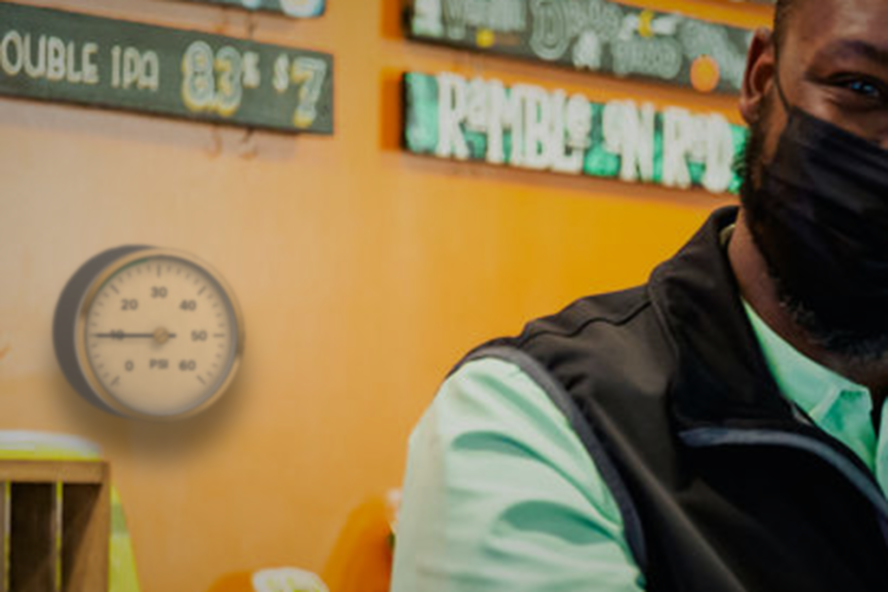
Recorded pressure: 10 psi
